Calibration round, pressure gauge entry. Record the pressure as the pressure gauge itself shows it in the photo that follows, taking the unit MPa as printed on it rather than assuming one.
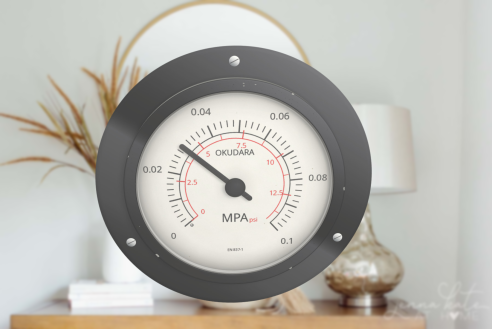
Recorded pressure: 0.03 MPa
